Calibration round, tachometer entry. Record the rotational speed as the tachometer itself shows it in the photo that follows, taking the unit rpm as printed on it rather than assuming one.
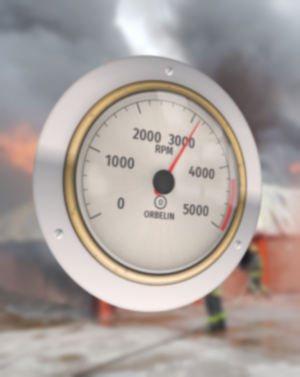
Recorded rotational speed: 3100 rpm
